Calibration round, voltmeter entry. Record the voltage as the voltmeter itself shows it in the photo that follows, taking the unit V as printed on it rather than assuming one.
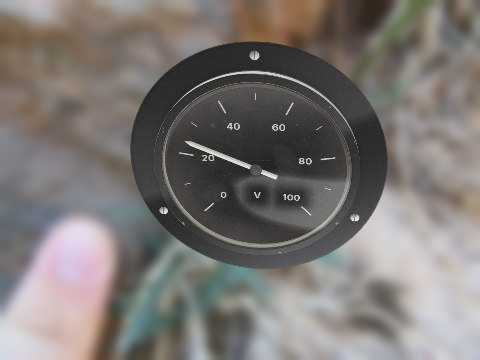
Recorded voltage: 25 V
